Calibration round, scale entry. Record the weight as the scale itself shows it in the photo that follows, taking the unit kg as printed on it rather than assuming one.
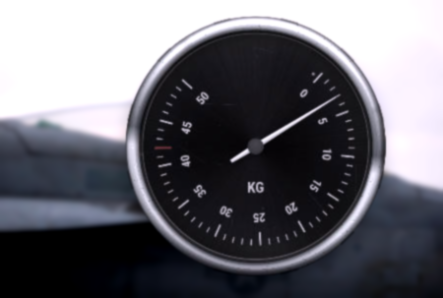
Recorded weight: 3 kg
